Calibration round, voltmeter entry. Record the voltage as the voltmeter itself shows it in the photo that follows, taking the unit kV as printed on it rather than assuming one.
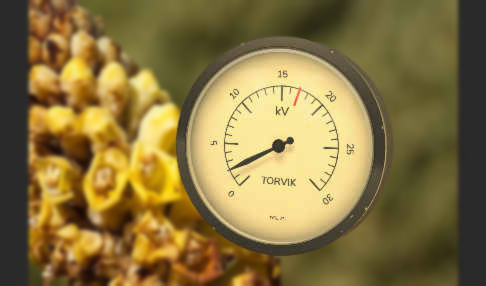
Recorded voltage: 2 kV
